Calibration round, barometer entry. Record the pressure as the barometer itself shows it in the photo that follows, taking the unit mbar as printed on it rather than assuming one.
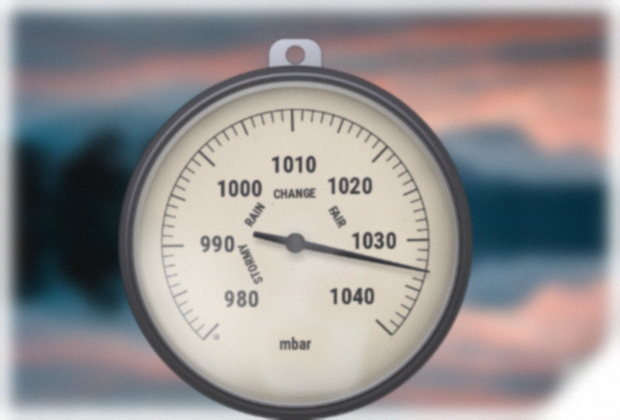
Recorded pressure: 1033 mbar
